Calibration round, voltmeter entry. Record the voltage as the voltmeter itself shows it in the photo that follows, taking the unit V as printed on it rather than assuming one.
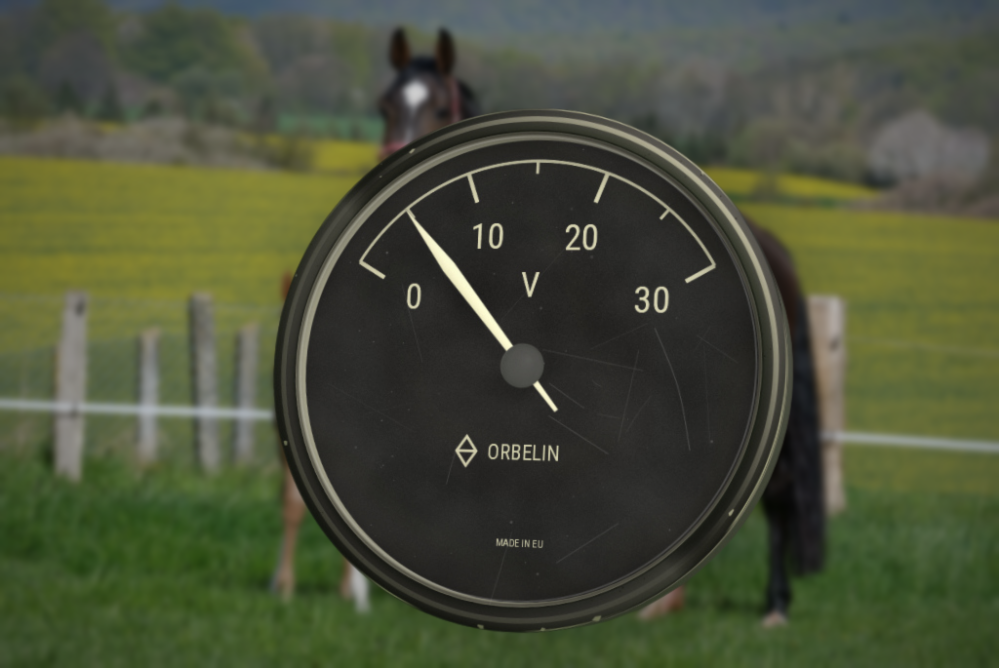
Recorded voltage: 5 V
